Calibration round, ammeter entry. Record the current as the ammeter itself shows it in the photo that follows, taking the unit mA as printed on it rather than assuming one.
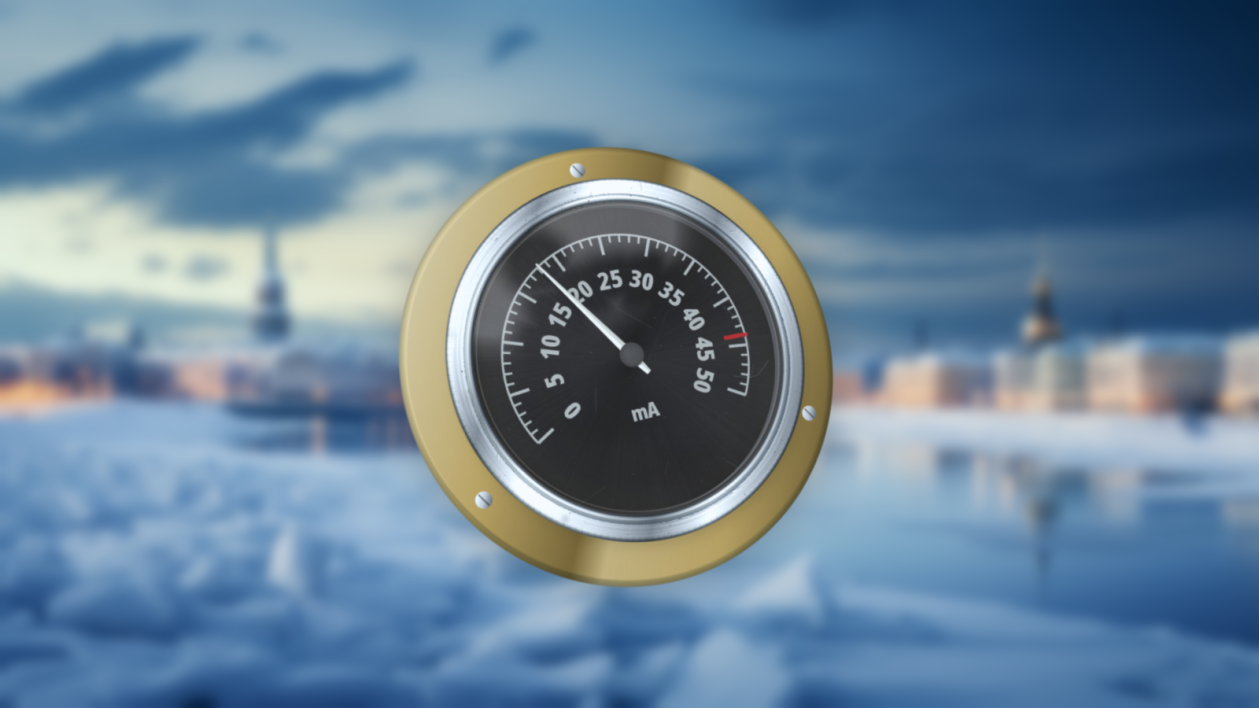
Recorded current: 18 mA
